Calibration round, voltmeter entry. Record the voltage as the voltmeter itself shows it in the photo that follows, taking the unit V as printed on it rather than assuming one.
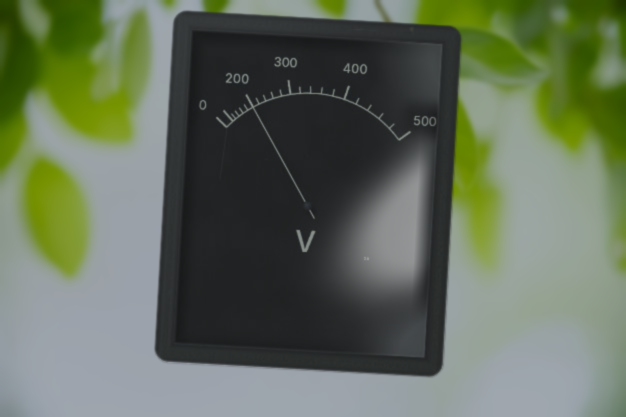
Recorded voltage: 200 V
